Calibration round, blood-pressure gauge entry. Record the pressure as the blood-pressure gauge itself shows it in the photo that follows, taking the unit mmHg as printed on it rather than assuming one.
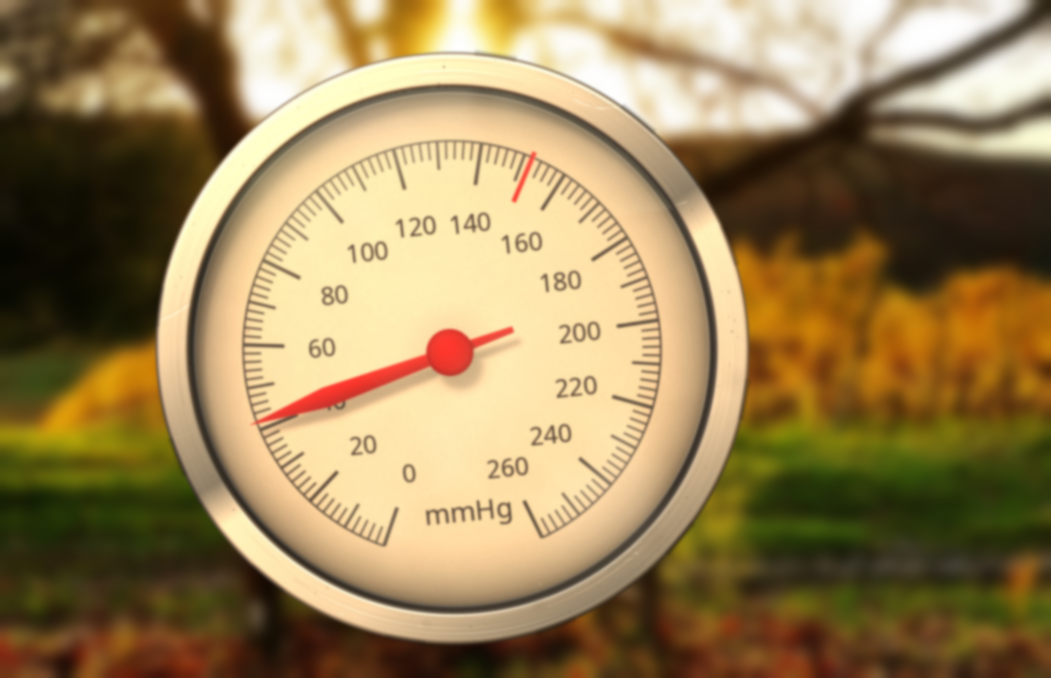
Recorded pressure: 42 mmHg
